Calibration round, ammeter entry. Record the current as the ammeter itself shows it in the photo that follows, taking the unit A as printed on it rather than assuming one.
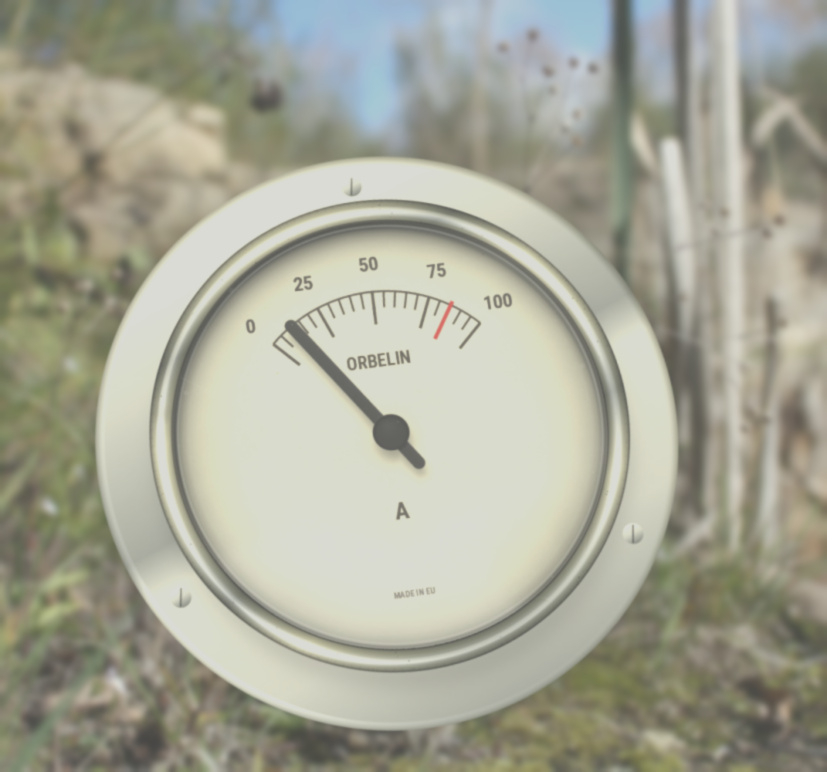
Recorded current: 10 A
